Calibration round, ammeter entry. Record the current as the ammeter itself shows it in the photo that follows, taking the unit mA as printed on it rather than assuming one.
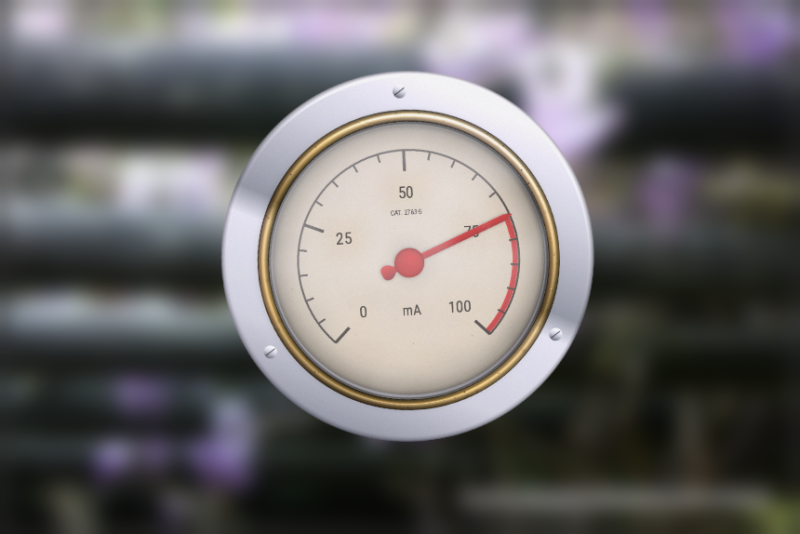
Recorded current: 75 mA
